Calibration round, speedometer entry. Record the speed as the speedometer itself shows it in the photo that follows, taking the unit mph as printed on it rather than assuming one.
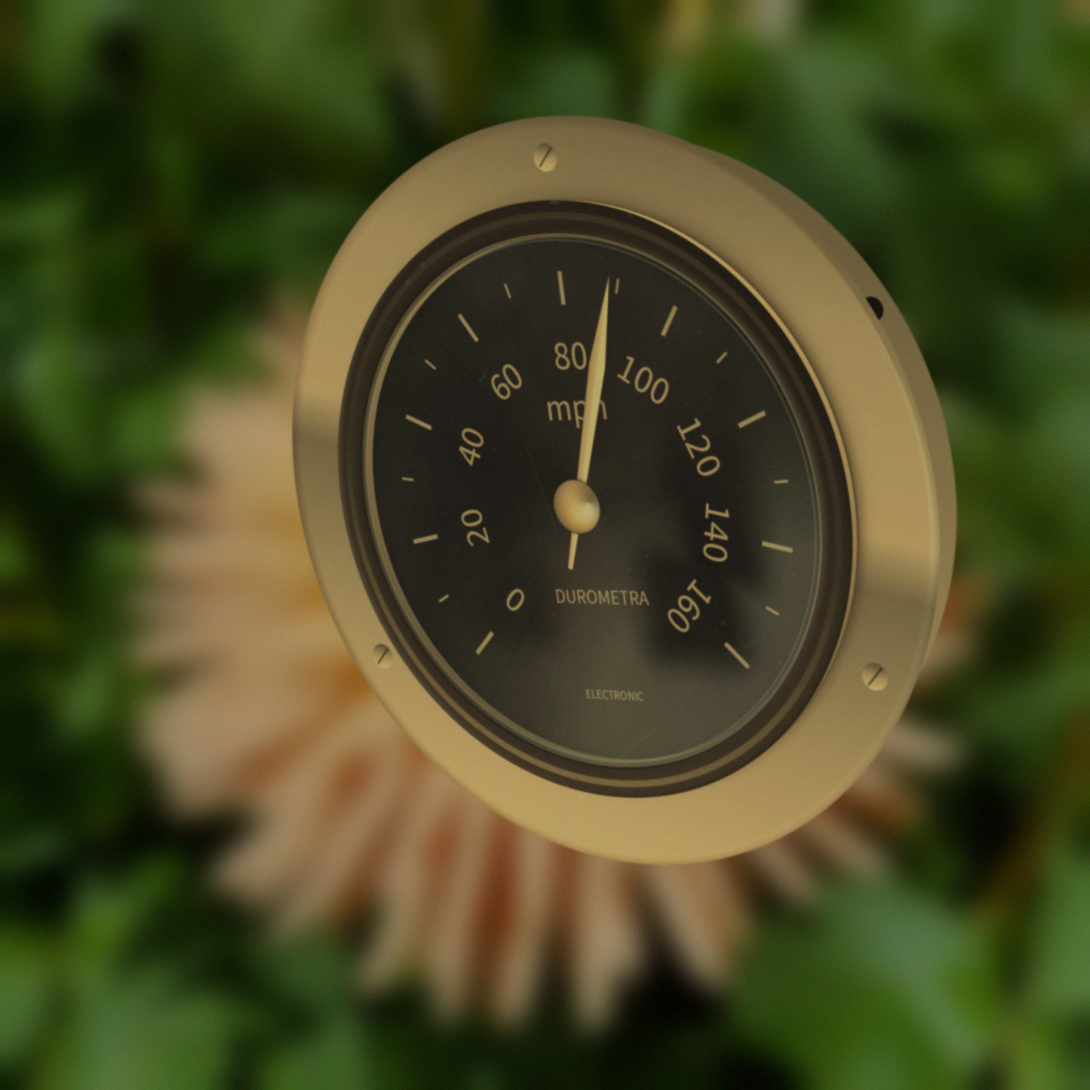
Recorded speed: 90 mph
